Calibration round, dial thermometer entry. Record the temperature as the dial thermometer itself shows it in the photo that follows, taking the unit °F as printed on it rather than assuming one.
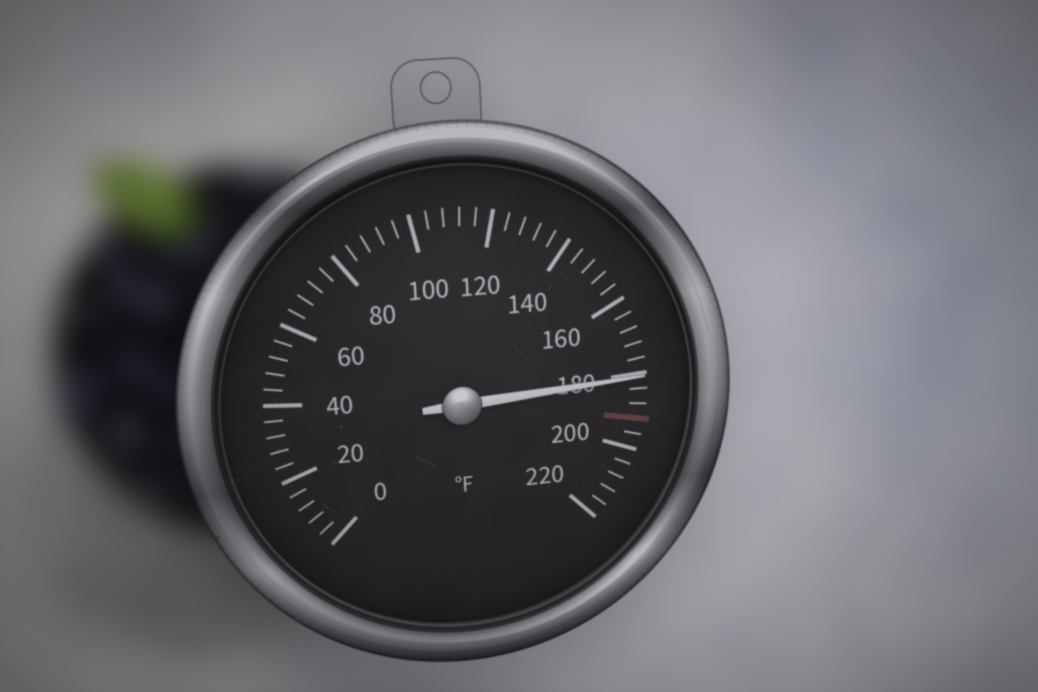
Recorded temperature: 180 °F
